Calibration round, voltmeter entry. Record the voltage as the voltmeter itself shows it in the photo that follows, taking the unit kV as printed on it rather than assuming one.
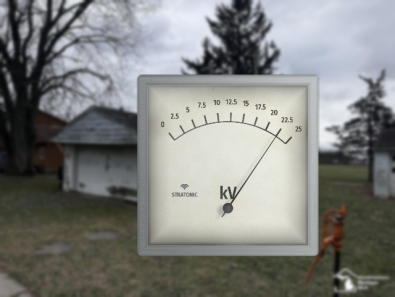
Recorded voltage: 22.5 kV
